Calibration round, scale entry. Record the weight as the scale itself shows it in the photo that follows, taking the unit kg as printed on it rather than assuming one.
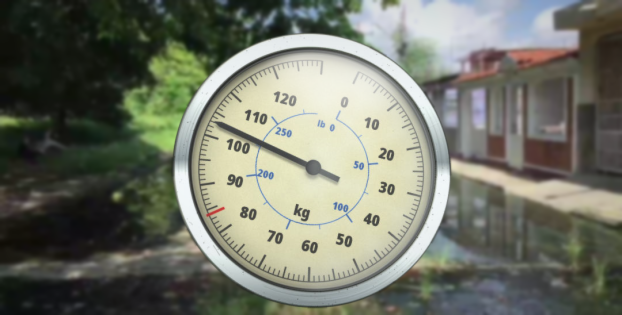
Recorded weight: 103 kg
